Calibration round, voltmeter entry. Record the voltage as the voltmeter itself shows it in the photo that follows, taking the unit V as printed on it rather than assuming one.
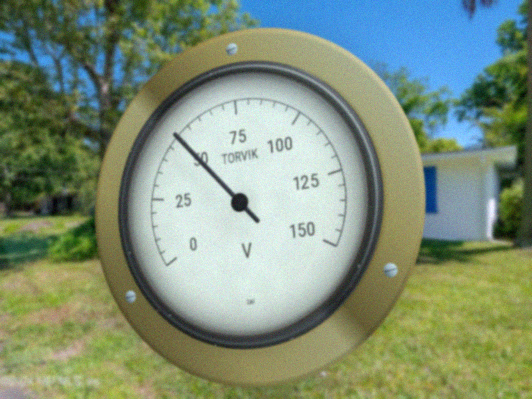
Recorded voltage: 50 V
